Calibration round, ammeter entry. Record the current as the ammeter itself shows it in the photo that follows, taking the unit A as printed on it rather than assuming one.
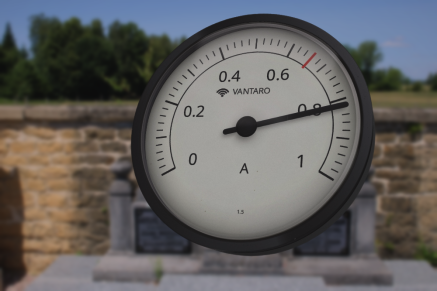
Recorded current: 0.82 A
